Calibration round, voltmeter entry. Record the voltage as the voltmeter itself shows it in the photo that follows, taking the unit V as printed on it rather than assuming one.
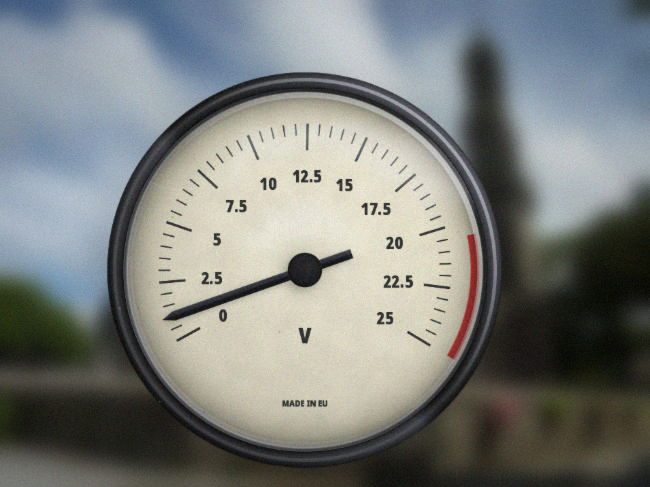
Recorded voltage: 1 V
